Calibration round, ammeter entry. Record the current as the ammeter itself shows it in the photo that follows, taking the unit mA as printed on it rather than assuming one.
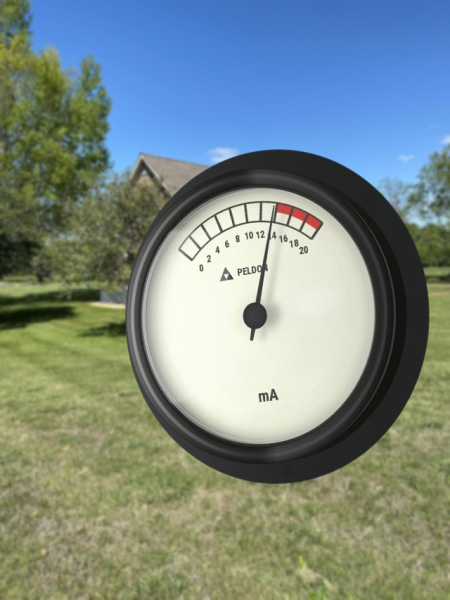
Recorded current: 14 mA
